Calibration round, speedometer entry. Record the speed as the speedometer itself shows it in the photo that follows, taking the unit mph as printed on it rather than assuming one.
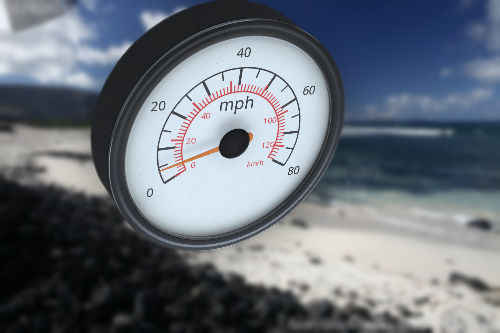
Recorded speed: 5 mph
